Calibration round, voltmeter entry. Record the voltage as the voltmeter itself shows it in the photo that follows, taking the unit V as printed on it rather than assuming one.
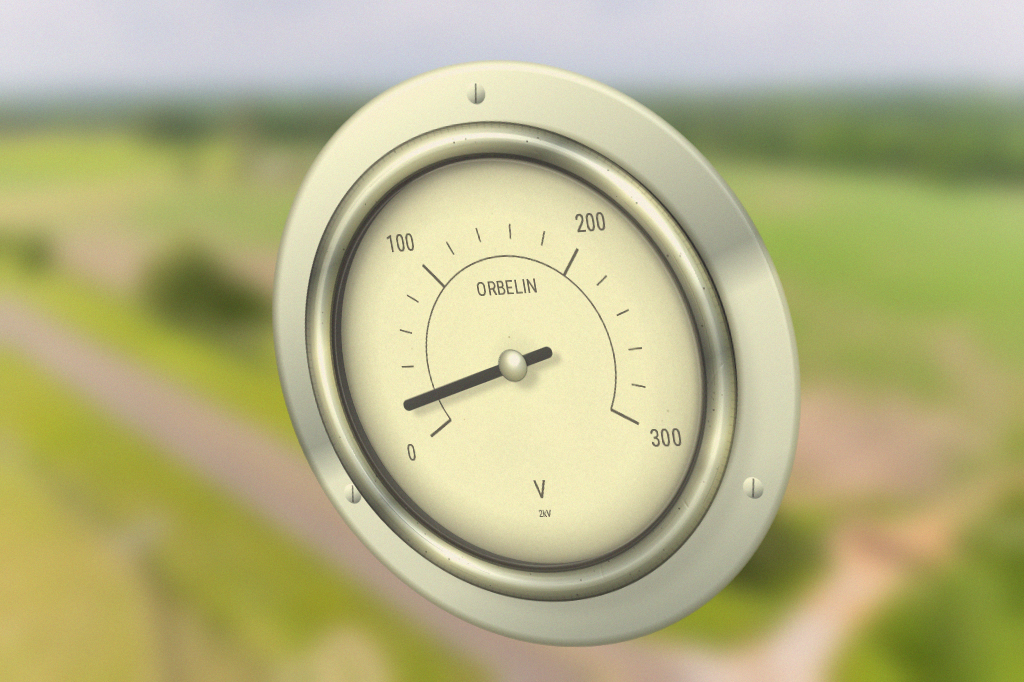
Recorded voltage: 20 V
